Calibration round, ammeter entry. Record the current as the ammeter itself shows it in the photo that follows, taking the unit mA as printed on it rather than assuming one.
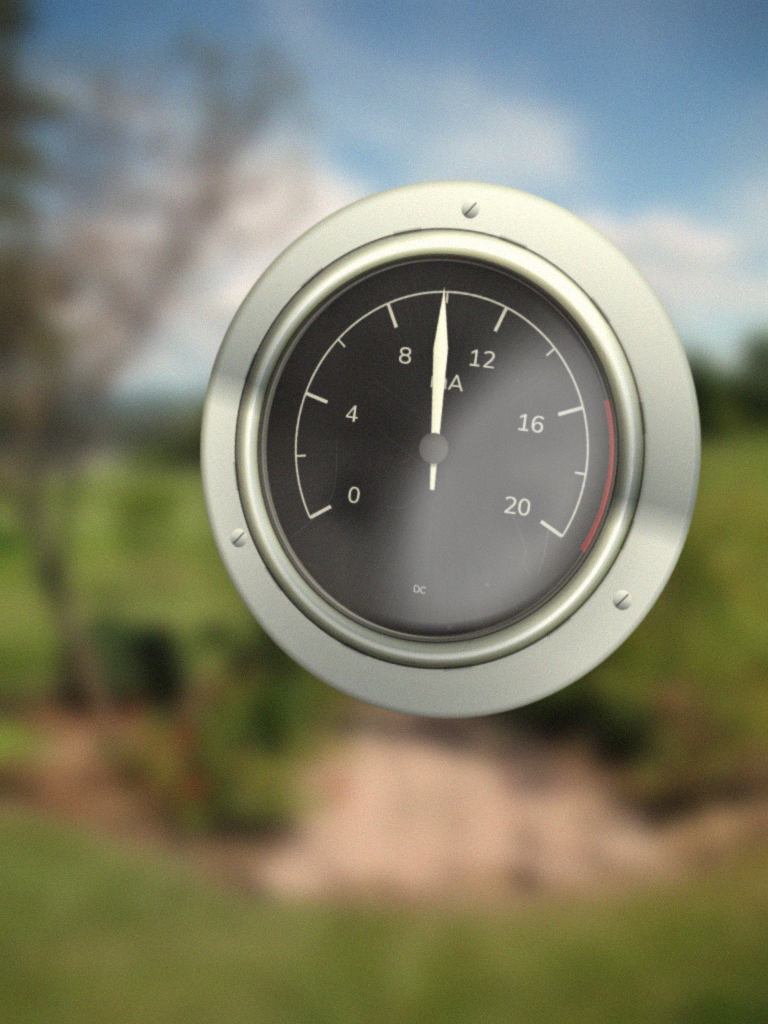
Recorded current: 10 mA
